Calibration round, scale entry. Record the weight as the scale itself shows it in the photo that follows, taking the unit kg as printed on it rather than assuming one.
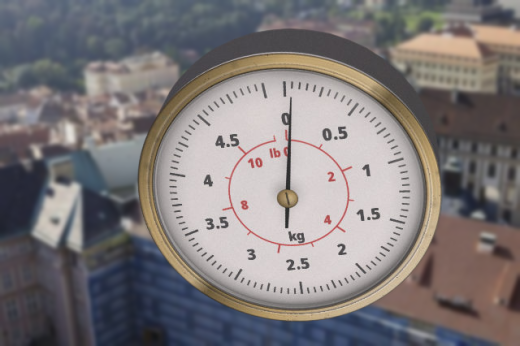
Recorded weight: 0.05 kg
